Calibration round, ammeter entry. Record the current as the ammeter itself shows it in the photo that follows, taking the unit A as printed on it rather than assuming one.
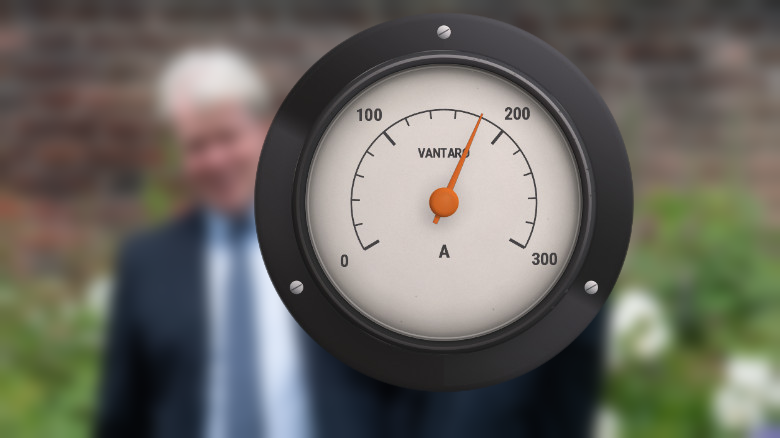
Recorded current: 180 A
